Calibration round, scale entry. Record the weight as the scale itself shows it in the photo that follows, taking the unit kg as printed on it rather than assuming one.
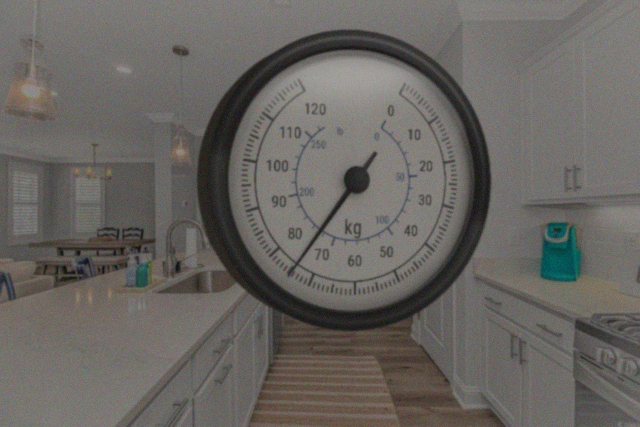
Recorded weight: 75 kg
